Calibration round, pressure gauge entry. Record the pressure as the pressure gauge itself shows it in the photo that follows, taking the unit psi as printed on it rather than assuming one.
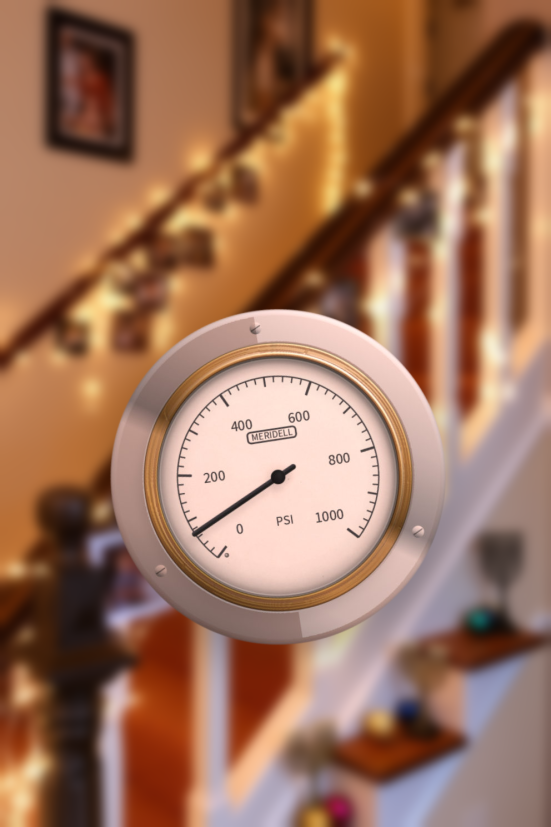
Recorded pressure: 70 psi
